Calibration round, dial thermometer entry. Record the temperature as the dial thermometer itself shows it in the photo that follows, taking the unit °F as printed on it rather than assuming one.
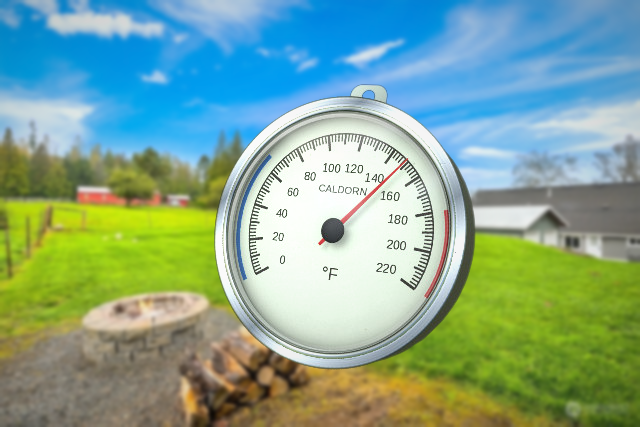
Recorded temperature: 150 °F
